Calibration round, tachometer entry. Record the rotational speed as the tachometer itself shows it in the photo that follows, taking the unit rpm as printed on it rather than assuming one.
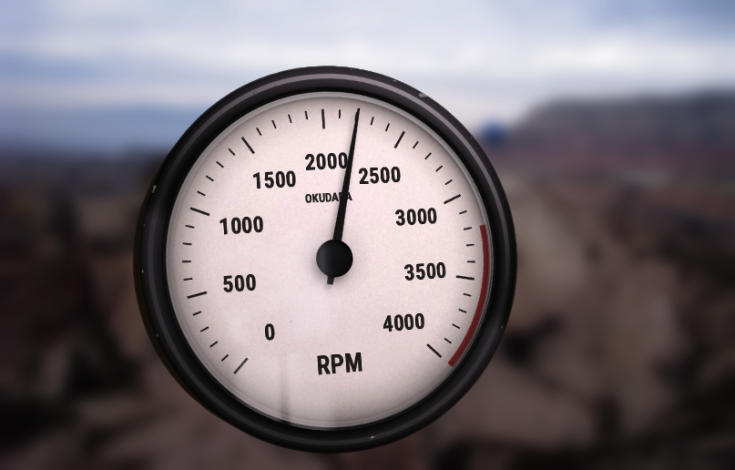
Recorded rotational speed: 2200 rpm
